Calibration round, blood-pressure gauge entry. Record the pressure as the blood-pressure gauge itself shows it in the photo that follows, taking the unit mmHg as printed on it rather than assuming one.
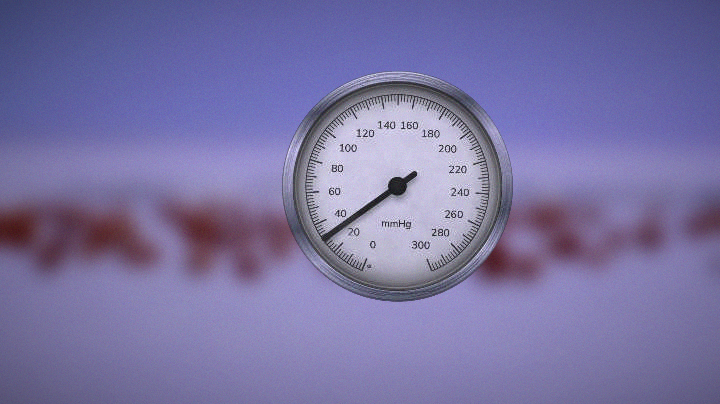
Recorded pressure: 30 mmHg
